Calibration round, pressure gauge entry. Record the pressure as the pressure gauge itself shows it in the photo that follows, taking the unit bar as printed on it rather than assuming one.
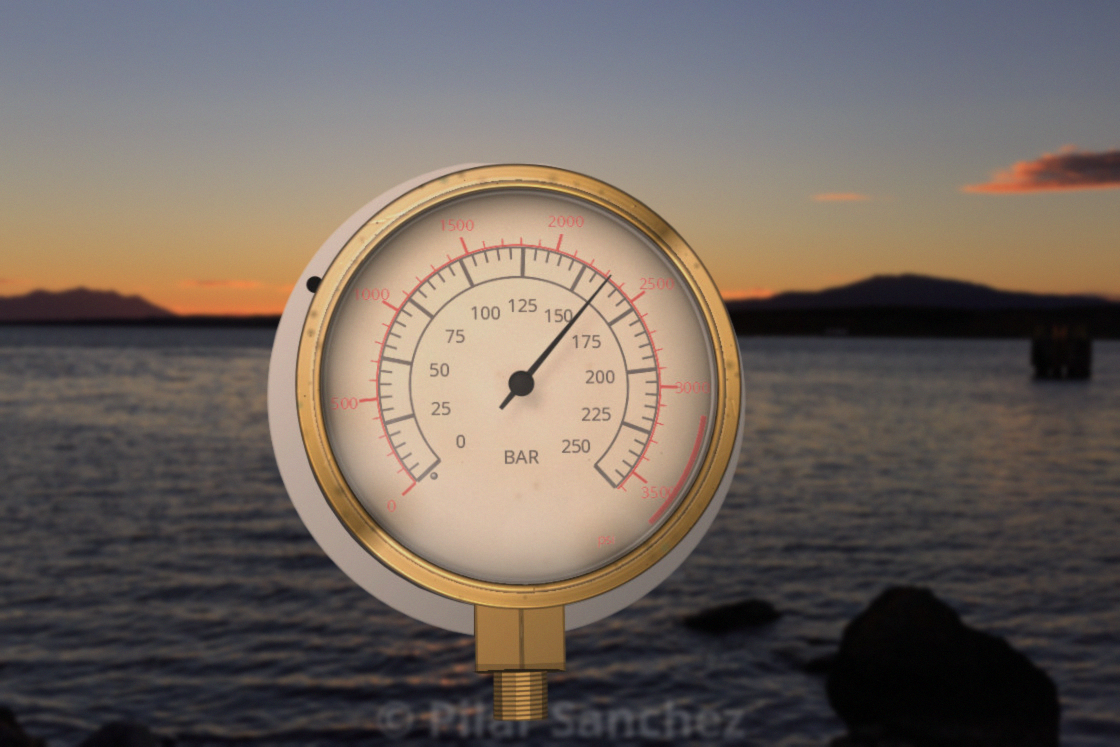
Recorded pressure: 160 bar
